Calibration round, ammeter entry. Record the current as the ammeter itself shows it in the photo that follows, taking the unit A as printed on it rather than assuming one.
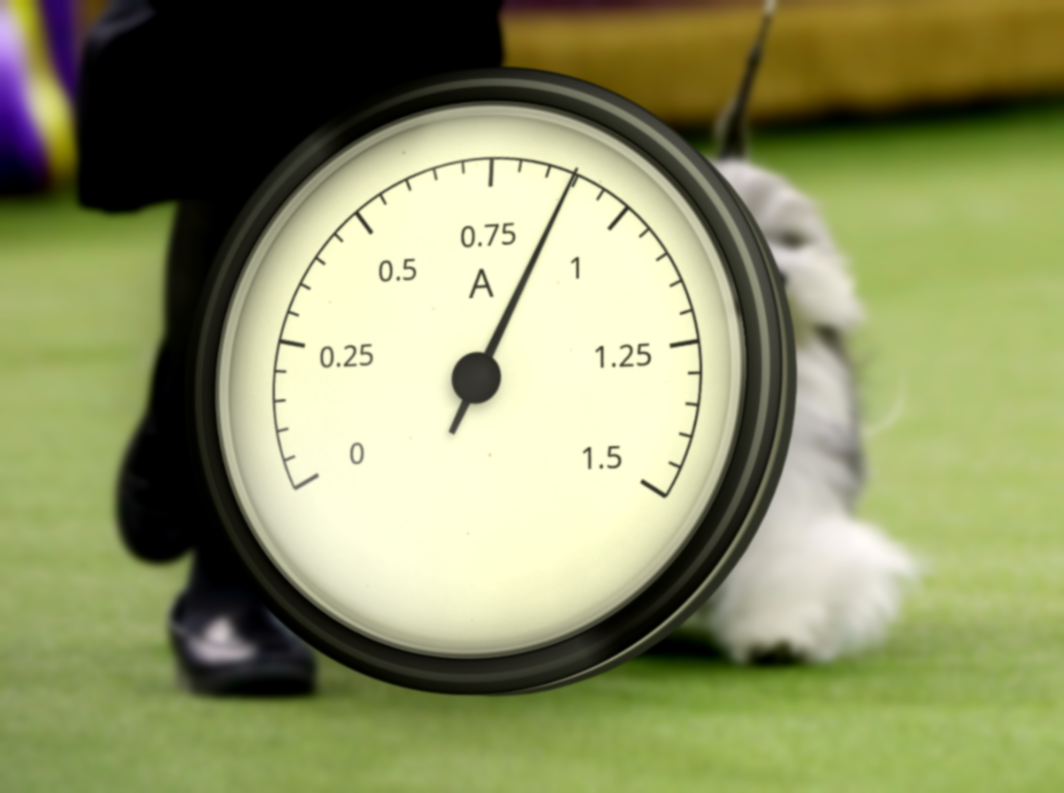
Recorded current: 0.9 A
